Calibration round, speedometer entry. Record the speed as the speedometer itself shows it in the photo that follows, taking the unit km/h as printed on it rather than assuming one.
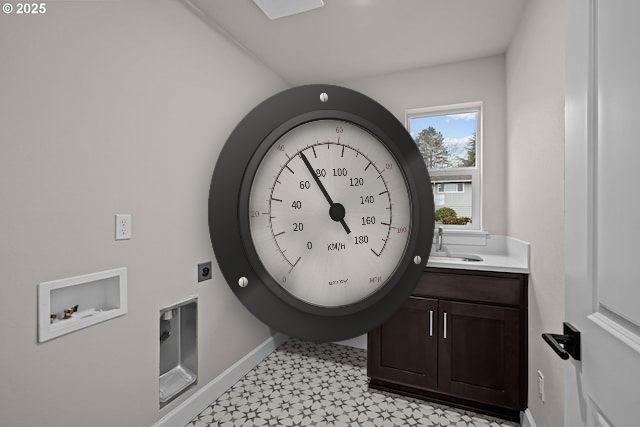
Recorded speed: 70 km/h
